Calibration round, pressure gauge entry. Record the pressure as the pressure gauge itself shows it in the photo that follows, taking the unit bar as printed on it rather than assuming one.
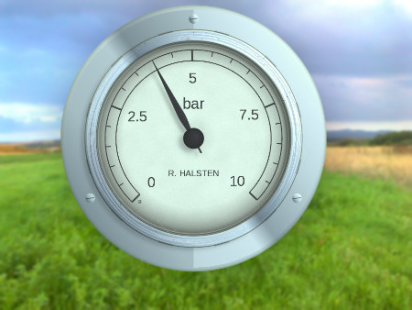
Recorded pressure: 4 bar
